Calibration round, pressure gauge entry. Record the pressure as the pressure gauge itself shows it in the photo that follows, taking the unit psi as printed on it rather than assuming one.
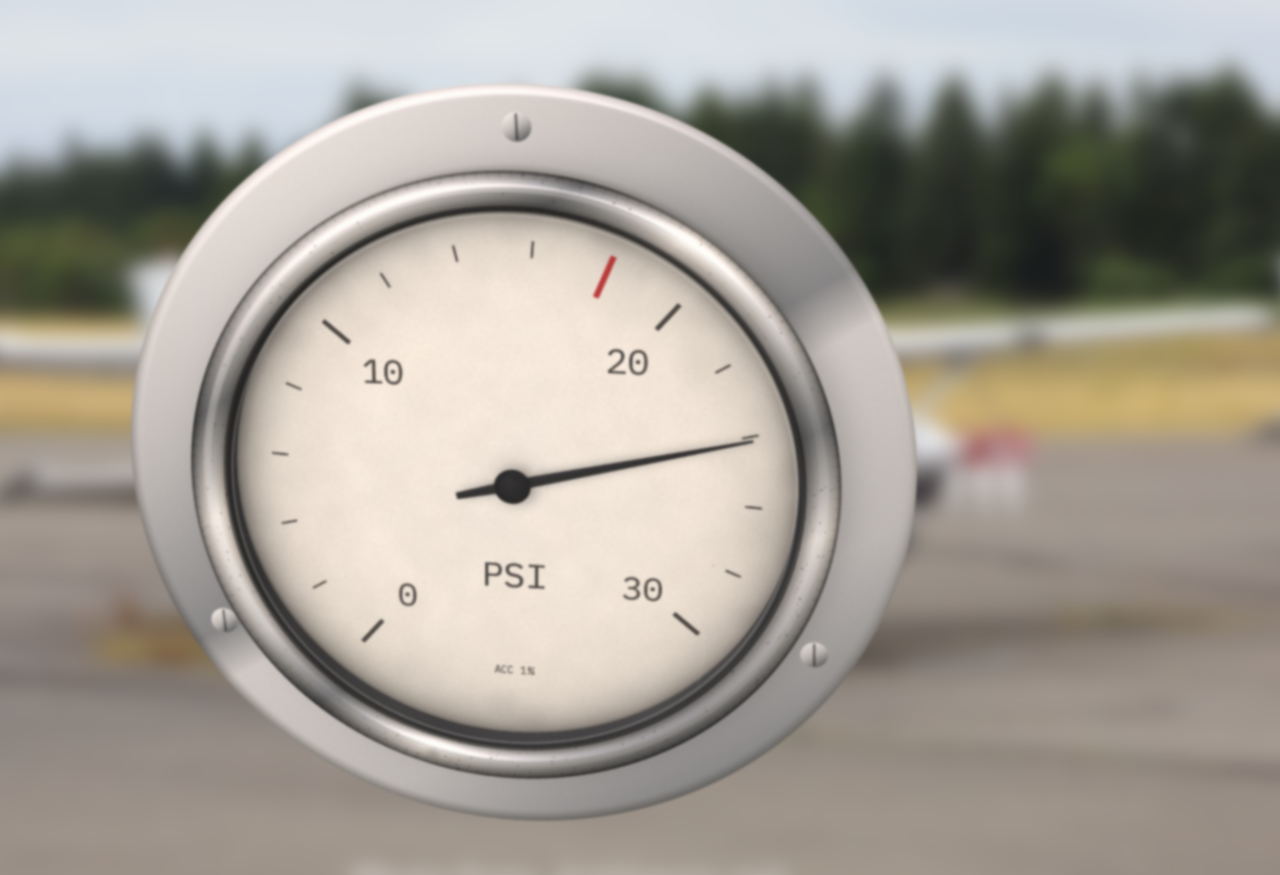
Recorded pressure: 24 psi
